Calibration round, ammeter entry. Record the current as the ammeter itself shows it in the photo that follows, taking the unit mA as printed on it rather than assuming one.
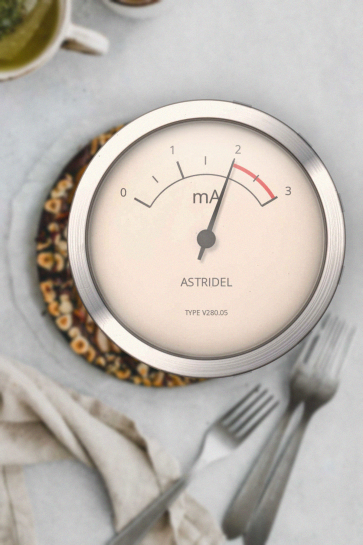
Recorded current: 2 mA
